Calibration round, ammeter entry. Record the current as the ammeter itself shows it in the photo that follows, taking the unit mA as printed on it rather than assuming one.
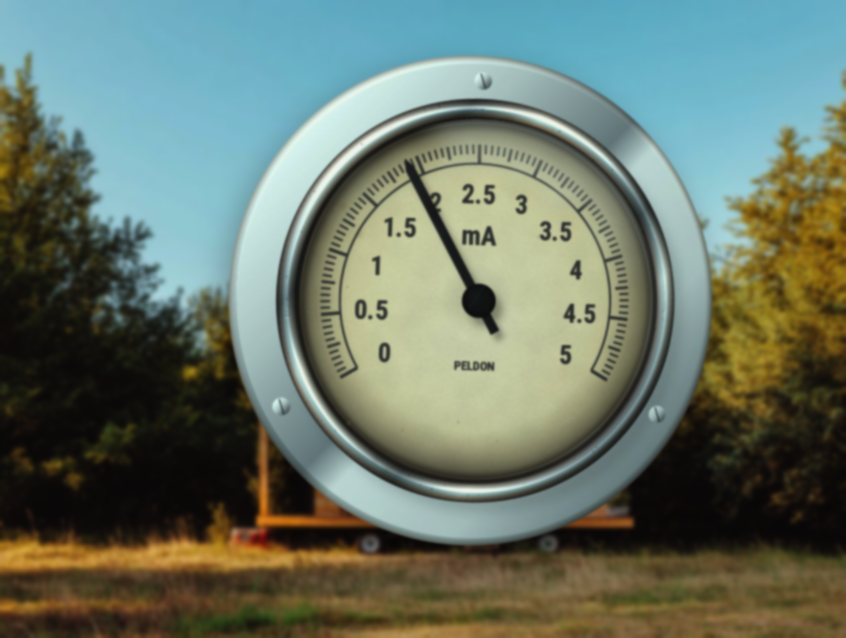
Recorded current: 1.9 mA
